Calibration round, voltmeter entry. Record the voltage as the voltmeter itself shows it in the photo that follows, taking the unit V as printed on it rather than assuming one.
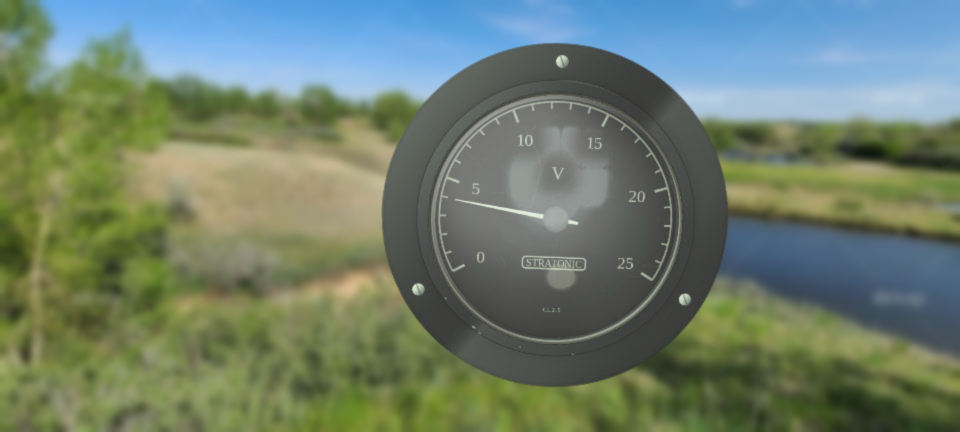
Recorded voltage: 4 V
